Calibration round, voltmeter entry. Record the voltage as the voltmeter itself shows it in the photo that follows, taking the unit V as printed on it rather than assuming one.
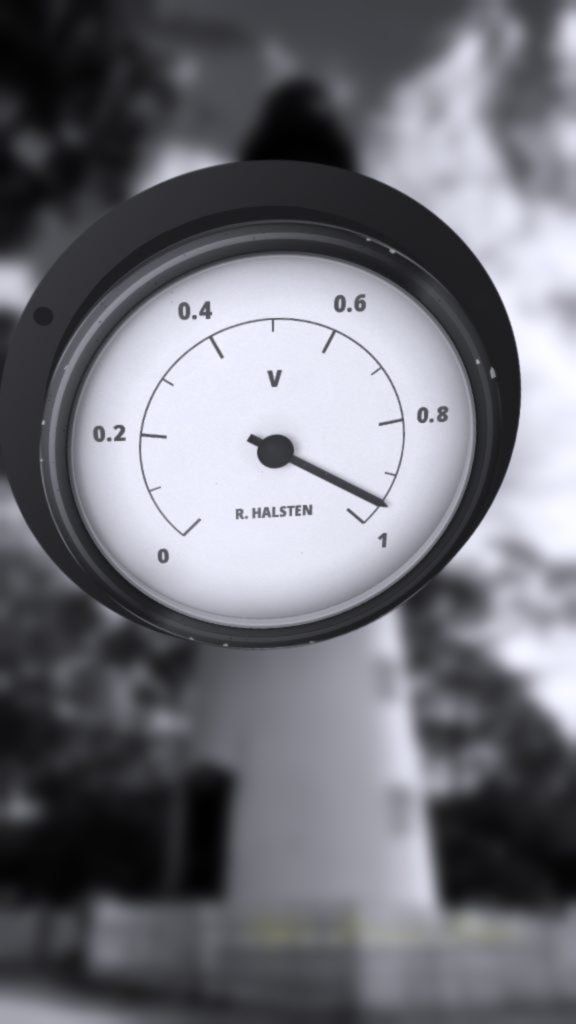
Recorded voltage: 0.95 V
